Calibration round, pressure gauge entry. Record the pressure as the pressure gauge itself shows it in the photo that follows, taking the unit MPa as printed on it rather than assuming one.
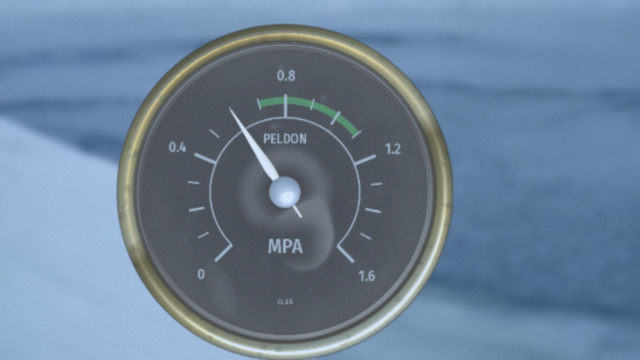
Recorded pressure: 0.6 MPa
